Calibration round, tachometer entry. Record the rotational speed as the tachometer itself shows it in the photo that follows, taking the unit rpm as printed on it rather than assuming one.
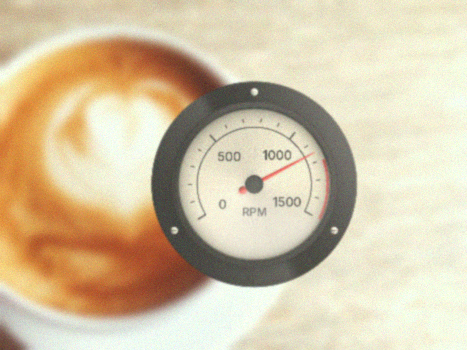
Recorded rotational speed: 1150 rpm
